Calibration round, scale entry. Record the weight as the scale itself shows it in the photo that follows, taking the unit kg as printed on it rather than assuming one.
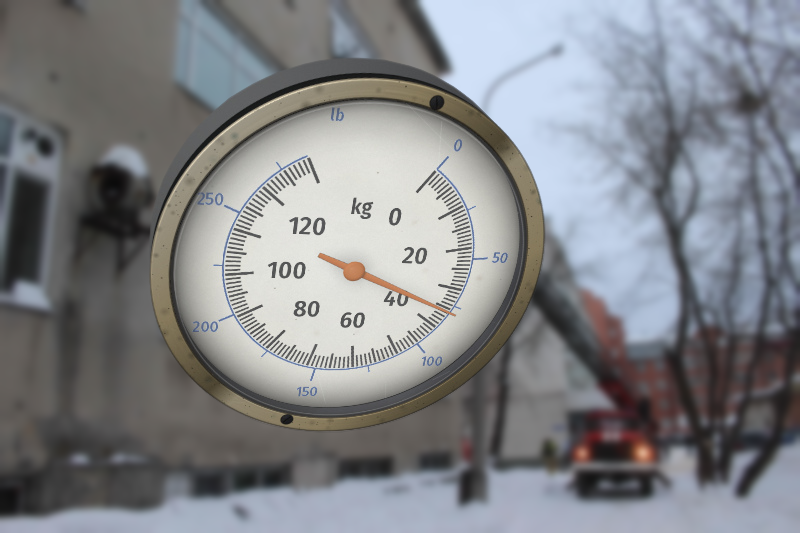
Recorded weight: 35 kg
